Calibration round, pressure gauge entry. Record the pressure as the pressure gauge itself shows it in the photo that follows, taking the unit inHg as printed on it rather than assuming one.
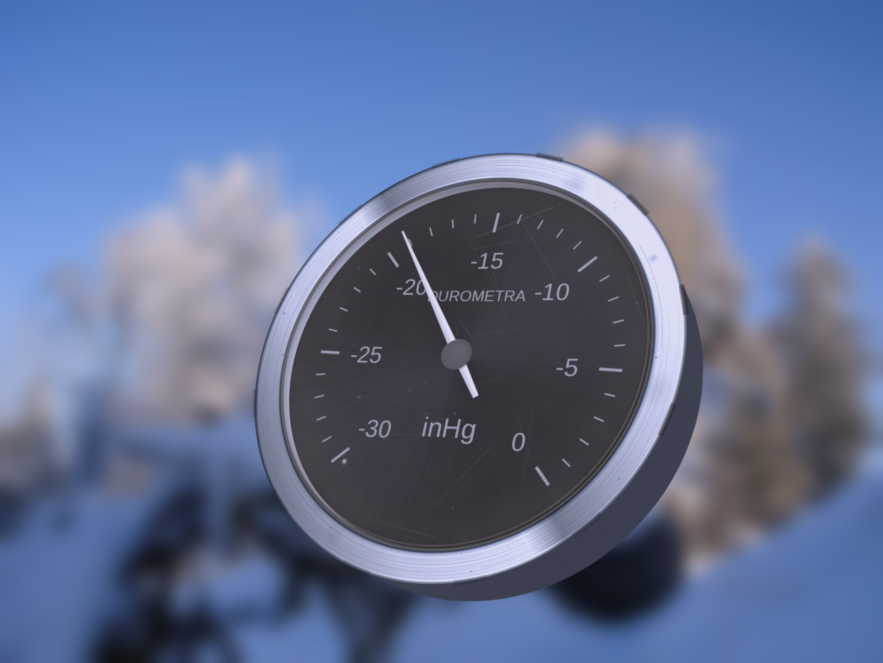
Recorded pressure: -19 inHg
